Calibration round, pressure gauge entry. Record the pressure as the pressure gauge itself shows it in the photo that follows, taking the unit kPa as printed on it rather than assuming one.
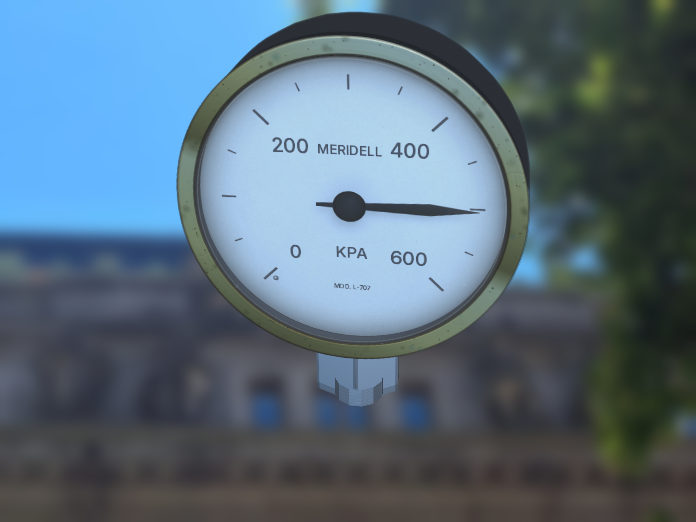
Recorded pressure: 500 kPa
